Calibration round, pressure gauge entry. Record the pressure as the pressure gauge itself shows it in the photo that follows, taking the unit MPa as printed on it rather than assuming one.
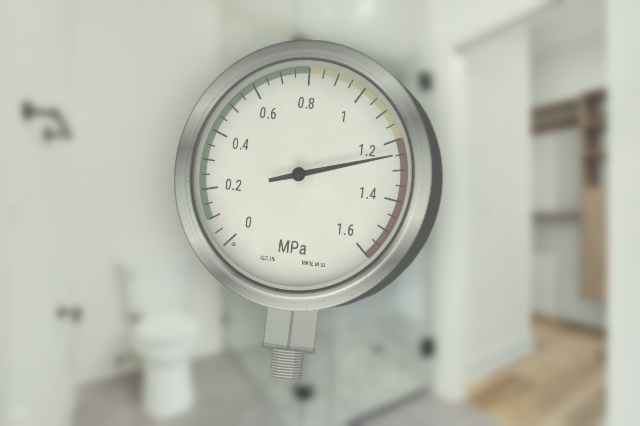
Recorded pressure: 1.25 MPa
